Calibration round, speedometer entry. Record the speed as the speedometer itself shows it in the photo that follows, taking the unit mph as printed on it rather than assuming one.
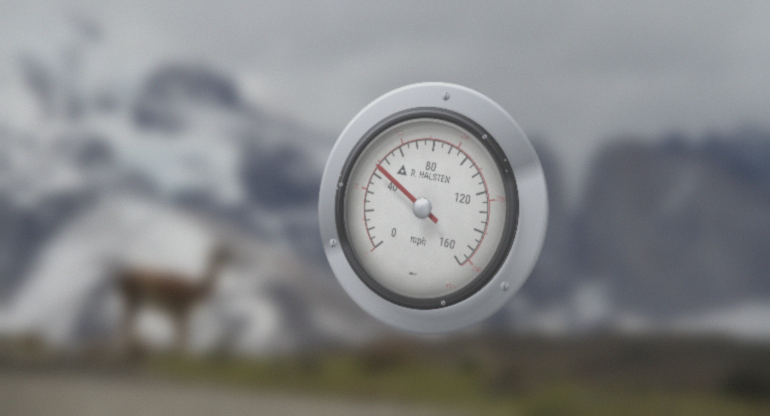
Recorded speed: 45 mph
